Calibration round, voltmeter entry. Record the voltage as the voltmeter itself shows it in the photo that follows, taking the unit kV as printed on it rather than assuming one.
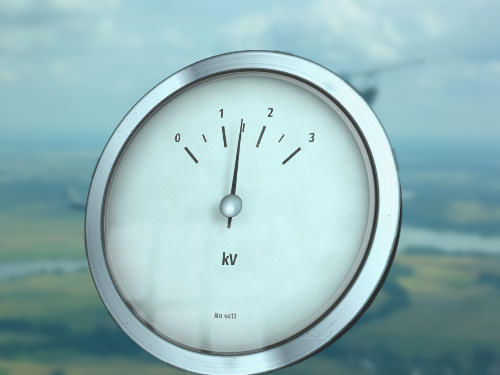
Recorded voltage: 1.5 kV
